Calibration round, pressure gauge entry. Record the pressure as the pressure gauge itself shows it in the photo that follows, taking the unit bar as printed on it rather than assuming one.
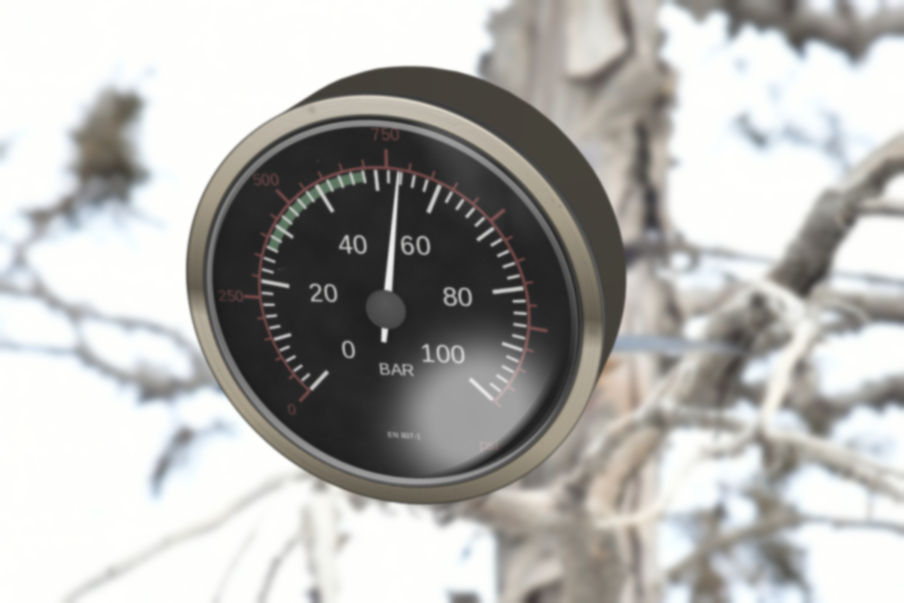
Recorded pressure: 54 bar
